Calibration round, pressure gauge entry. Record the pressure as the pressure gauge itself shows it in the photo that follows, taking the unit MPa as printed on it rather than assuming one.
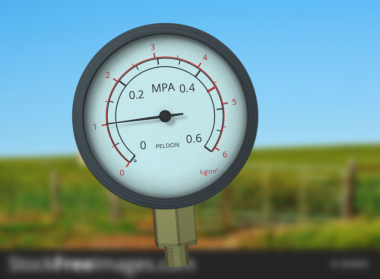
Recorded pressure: 0.1 MPa
